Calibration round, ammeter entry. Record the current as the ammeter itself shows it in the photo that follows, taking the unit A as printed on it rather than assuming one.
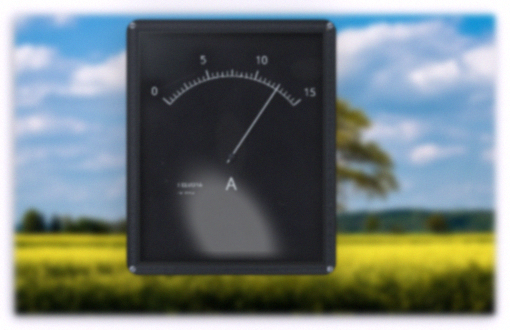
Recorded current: 12.5 A
